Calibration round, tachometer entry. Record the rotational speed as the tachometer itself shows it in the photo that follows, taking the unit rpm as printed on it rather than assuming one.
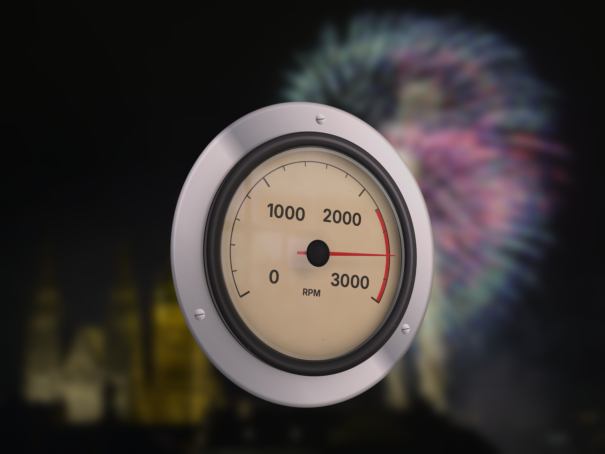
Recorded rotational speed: 2600 rpm
